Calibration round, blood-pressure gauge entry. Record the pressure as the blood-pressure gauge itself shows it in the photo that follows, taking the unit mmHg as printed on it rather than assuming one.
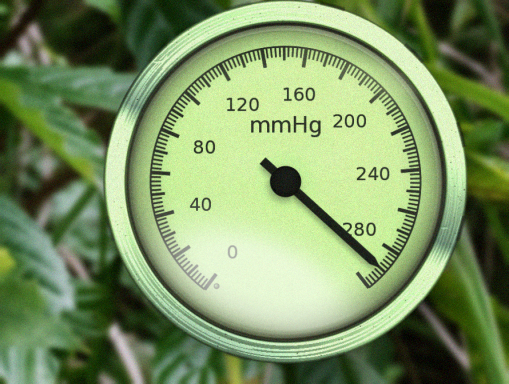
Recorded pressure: 290 mmHg
